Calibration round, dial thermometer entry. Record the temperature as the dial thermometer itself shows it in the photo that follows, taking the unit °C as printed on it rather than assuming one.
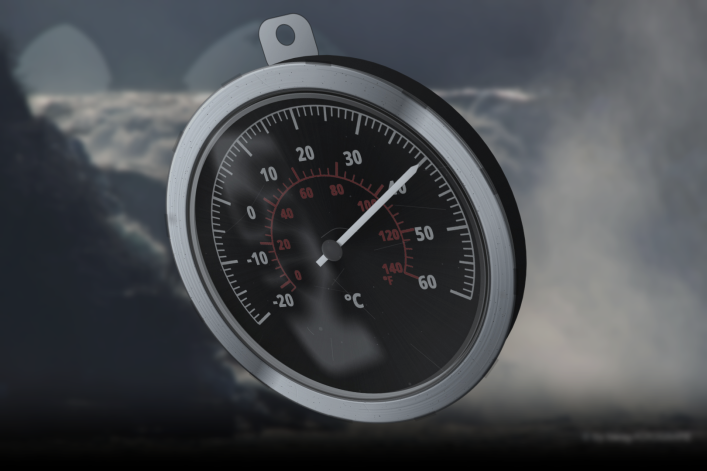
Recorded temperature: 40 °C
